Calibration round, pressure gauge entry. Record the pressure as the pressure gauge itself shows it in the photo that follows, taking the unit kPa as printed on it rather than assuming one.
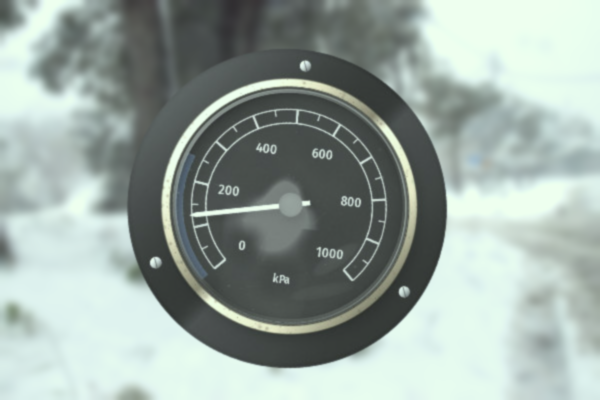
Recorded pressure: 125 kPa
